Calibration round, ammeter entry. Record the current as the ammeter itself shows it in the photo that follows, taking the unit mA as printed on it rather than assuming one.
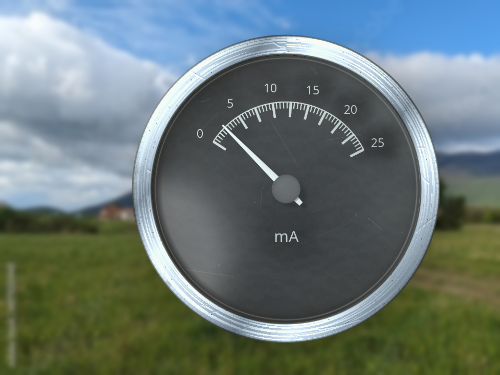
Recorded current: 2.5 mA
